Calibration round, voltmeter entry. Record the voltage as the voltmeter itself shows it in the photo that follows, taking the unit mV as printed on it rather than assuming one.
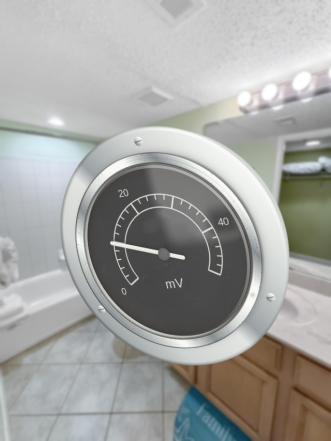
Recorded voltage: 10 mV
